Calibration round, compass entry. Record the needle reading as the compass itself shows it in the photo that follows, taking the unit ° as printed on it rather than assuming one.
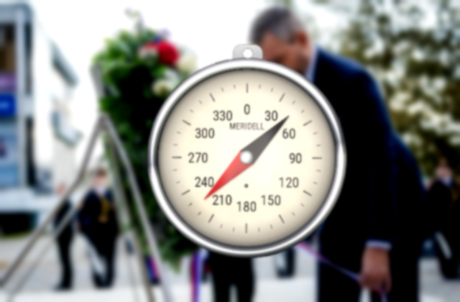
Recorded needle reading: 225 °
